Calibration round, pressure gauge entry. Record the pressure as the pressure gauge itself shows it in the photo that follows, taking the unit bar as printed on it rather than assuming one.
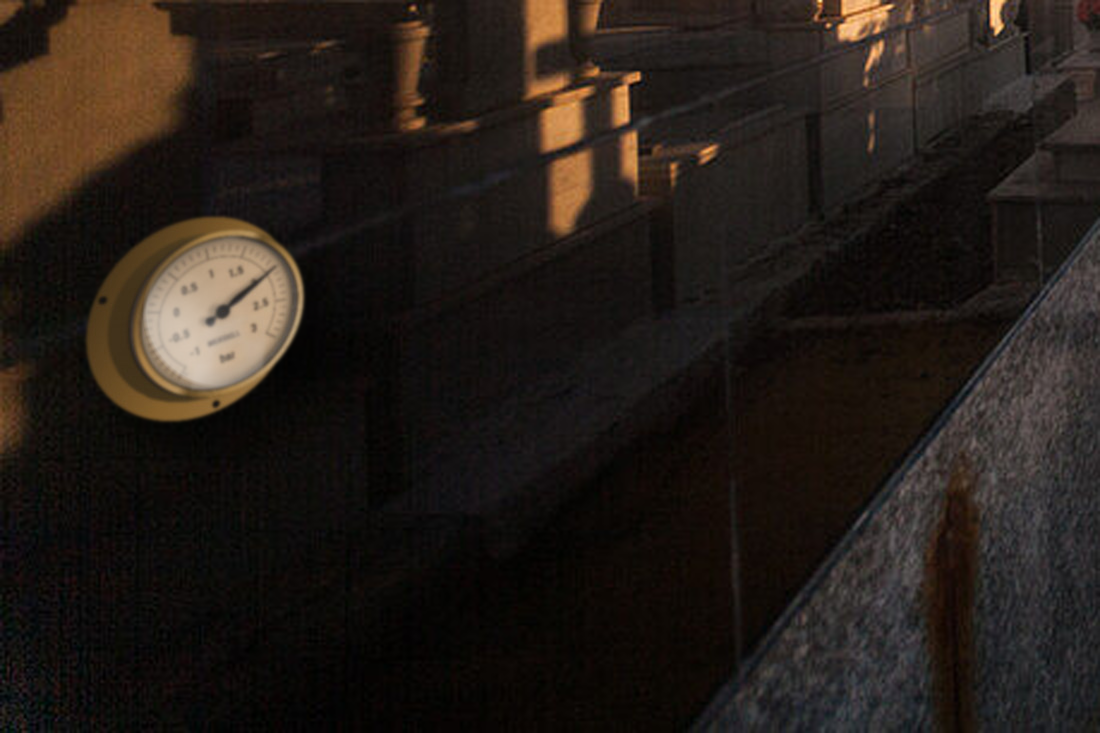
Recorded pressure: 2 bar
